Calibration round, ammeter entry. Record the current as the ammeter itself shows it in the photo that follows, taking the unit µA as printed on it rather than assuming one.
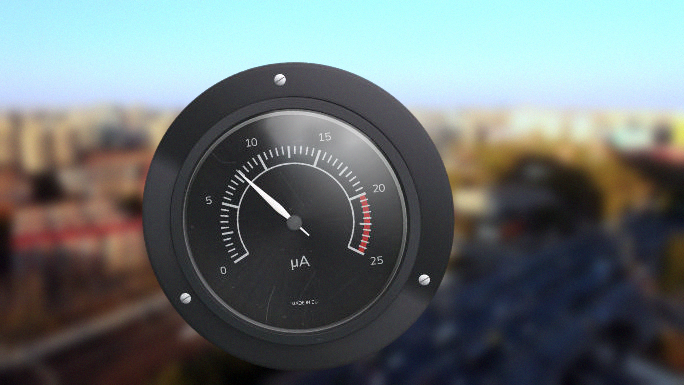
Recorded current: 8 µA
